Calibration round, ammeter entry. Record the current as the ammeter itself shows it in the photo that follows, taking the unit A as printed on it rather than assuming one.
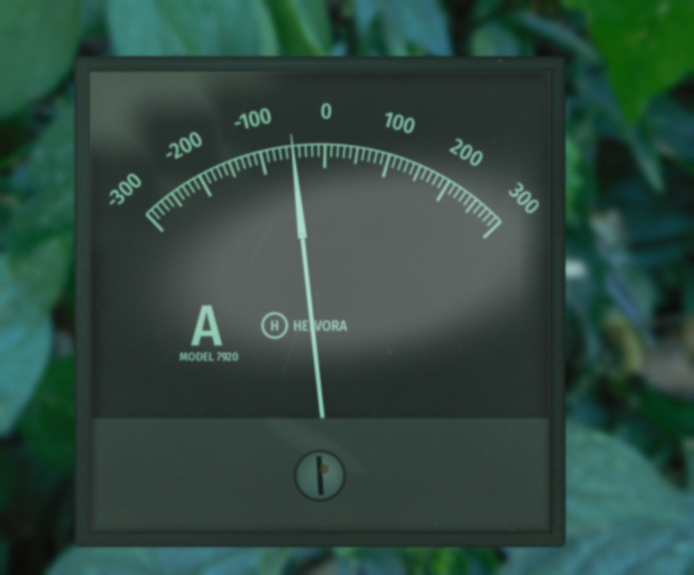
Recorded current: -50 A
